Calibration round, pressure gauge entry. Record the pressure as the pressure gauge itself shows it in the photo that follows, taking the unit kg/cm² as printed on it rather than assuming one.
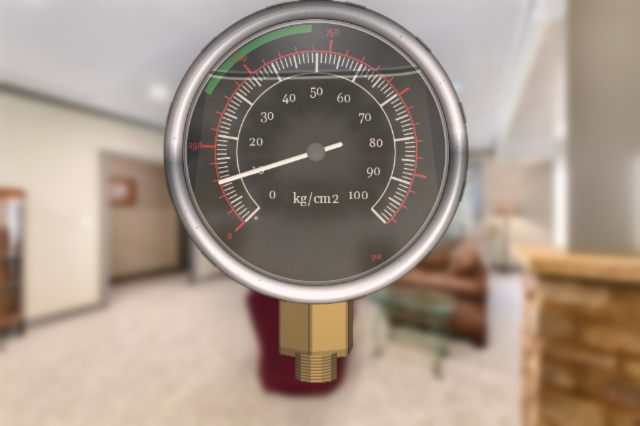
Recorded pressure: 10 kg/cm²
